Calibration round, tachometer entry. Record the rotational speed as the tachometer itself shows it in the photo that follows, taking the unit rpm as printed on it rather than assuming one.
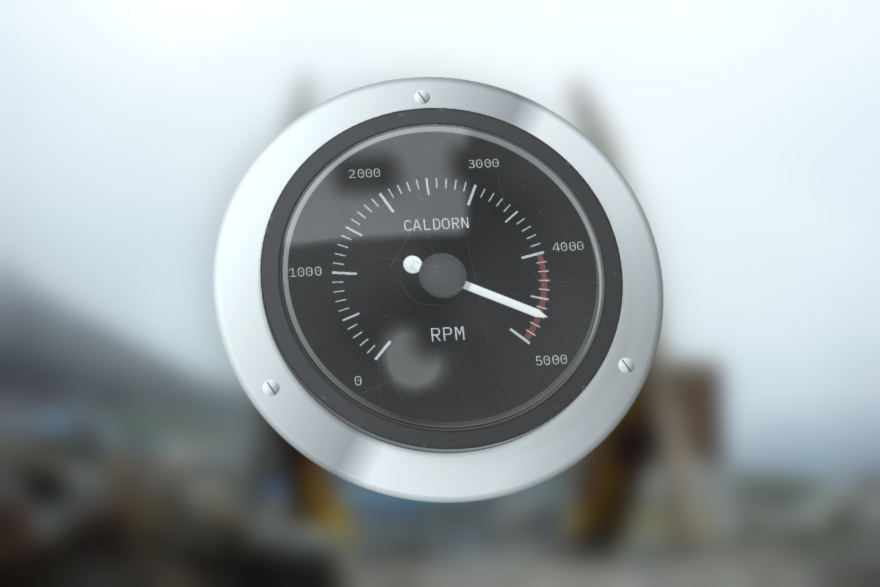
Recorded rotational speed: 4700 rpm
